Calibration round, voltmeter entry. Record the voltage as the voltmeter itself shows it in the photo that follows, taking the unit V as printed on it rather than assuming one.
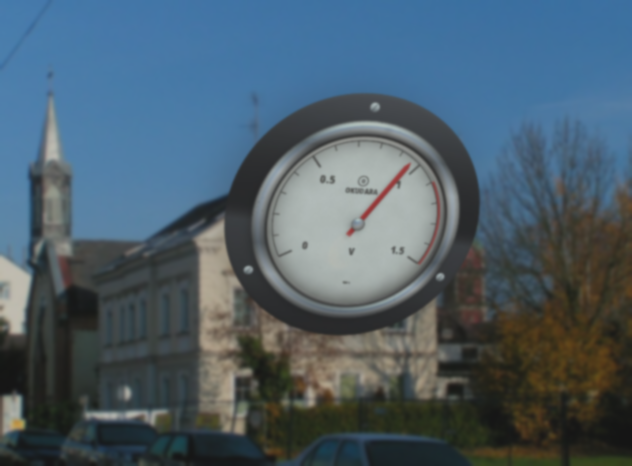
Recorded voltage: 0.95 V
